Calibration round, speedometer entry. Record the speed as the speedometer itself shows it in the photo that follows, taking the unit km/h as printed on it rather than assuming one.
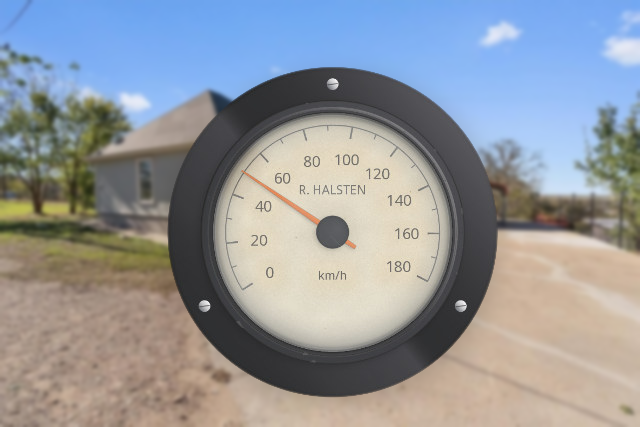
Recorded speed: 50 km/h
